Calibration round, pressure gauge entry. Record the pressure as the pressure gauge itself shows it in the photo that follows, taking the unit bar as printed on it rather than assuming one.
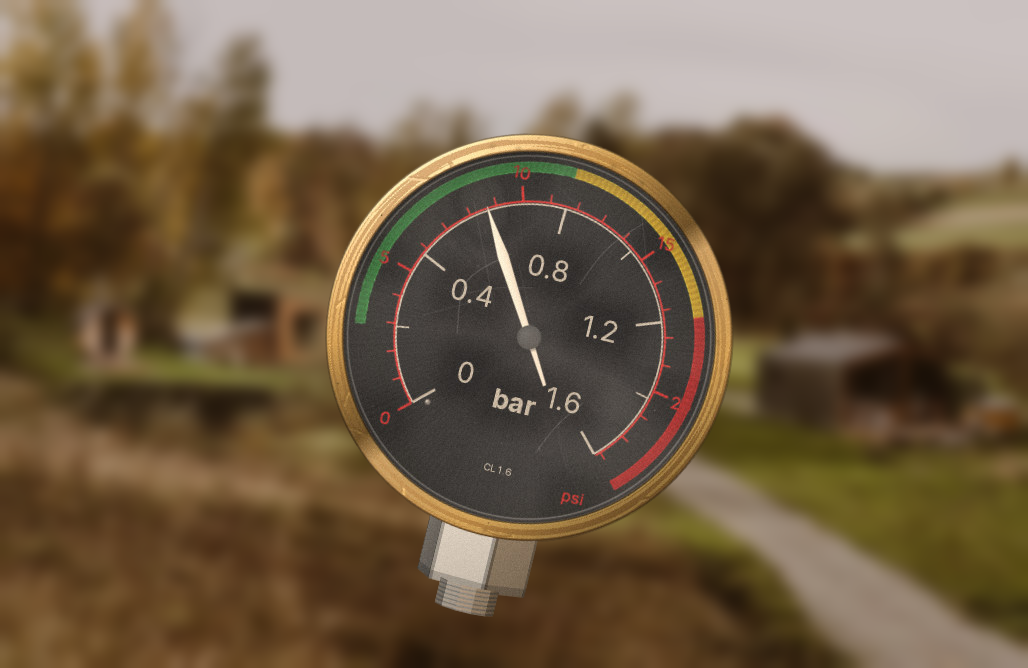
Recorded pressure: 0.6 bar
